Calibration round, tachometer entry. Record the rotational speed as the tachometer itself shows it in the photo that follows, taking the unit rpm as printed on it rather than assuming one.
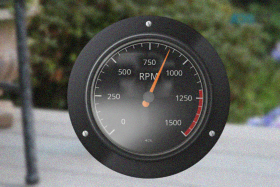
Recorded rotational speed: 875 rpm
